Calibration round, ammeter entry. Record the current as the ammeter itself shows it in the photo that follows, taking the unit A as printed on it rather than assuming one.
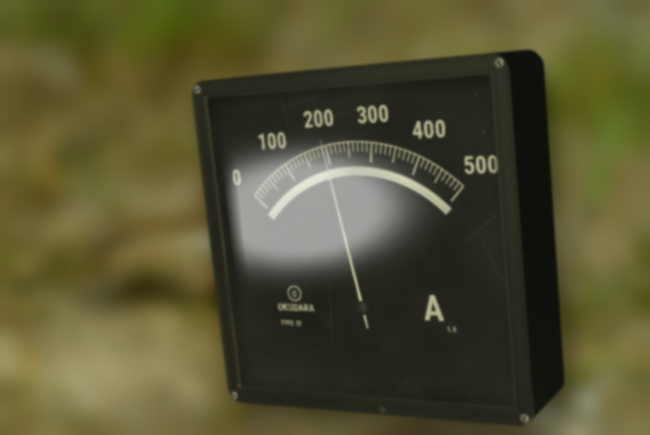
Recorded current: 200 A
